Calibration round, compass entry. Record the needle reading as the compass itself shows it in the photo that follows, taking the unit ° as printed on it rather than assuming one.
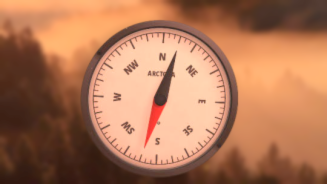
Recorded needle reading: 195 °
